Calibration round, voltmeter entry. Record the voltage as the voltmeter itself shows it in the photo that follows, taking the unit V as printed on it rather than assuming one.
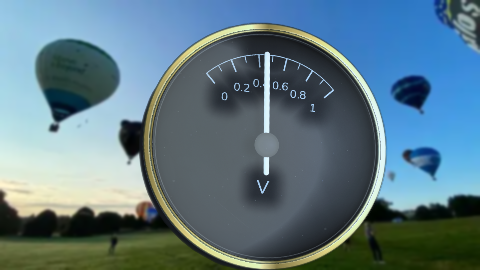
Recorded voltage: 0.45 V
